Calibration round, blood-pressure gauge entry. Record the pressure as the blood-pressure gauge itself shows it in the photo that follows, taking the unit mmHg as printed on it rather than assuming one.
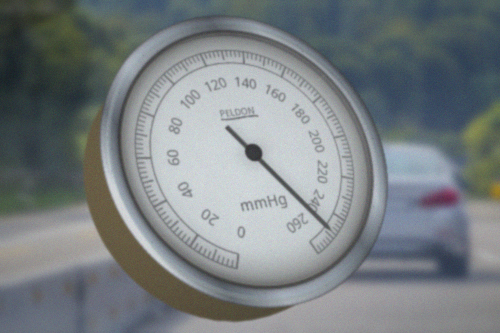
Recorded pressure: 250 mmHg
